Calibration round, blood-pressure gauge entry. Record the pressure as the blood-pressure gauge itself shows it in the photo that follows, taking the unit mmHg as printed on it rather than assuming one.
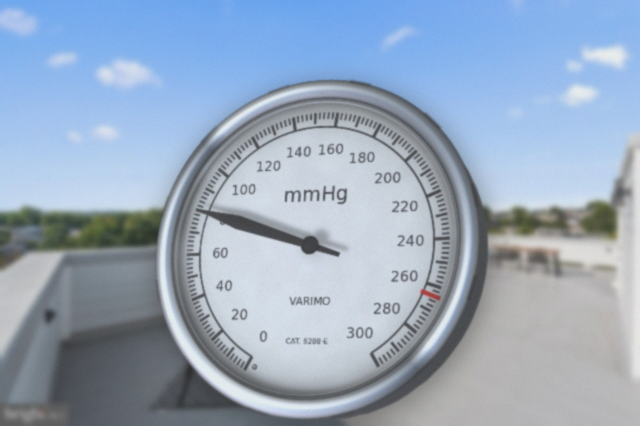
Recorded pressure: 80 mmHg
